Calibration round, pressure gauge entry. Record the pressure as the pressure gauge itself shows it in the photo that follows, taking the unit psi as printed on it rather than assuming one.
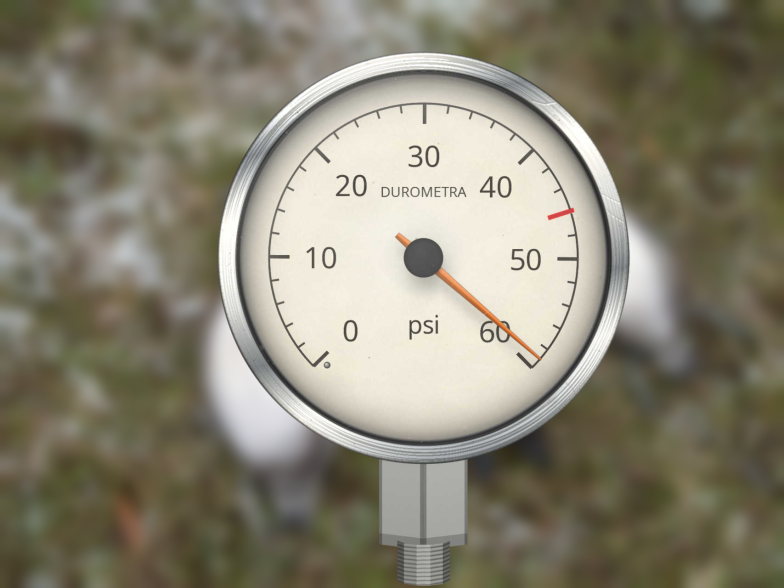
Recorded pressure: 59 psi
